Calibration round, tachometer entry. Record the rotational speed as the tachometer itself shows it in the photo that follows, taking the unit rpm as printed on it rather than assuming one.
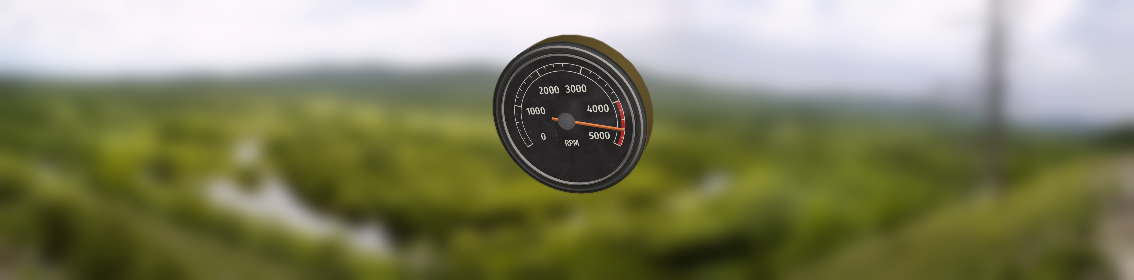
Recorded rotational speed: 4600 rpm
